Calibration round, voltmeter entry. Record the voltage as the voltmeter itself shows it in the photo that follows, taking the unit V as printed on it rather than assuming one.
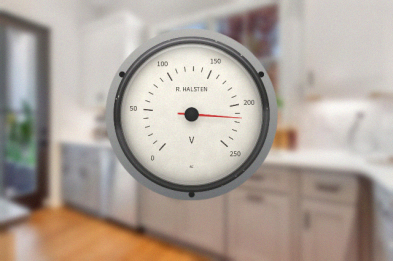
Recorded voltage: 215 V
